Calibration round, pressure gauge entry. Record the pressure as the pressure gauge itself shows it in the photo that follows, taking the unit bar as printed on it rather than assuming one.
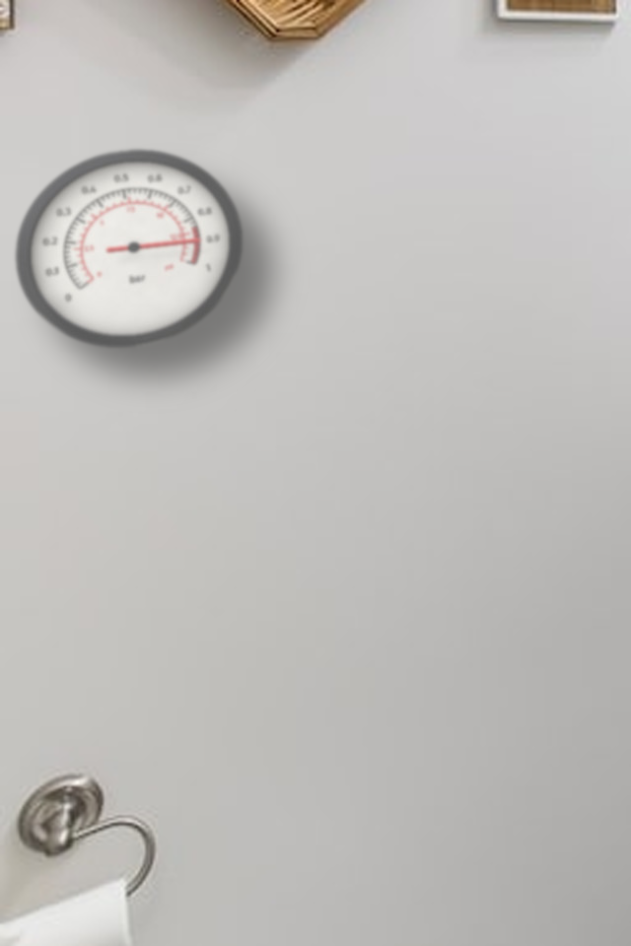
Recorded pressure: 0.9 bar
